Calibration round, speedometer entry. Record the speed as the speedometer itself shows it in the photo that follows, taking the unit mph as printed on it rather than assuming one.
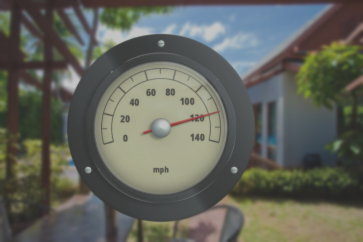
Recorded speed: 120 mph
